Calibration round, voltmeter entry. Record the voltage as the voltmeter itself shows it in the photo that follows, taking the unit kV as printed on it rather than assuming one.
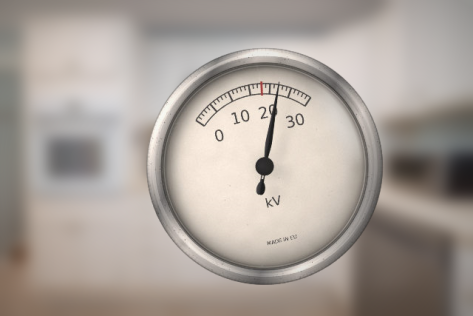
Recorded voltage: 22 kV
